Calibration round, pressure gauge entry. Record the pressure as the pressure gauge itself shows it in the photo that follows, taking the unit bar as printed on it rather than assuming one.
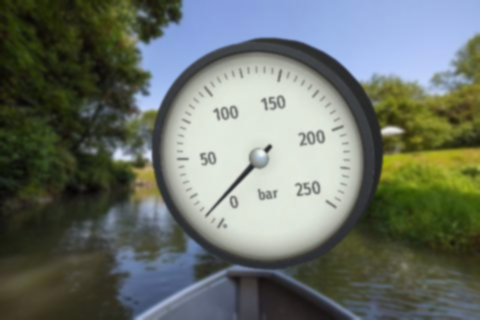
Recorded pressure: 10 bar
